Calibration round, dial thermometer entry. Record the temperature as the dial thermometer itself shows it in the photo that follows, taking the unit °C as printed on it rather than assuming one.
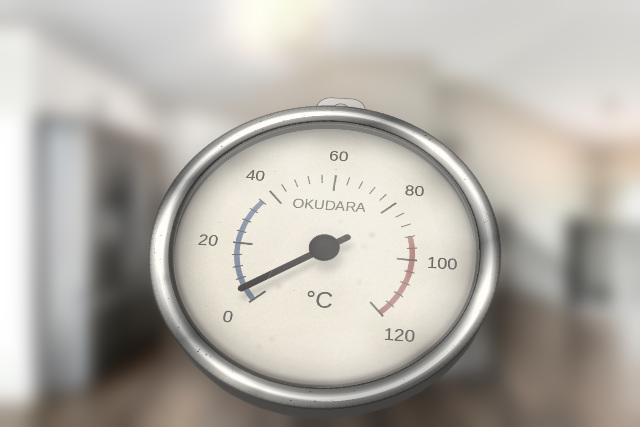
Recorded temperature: 4 °C
